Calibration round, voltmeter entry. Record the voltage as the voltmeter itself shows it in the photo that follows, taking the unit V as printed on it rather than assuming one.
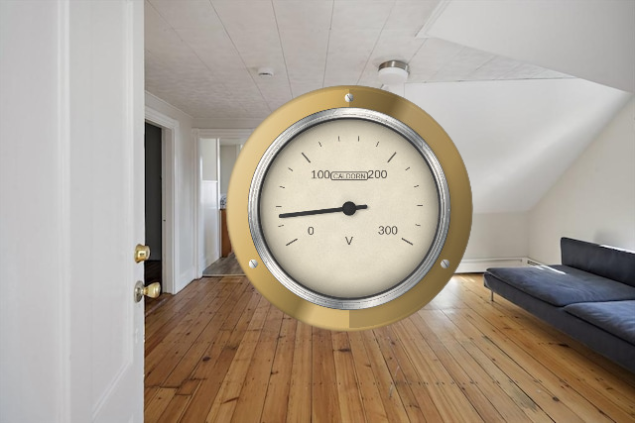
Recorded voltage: 30 V
